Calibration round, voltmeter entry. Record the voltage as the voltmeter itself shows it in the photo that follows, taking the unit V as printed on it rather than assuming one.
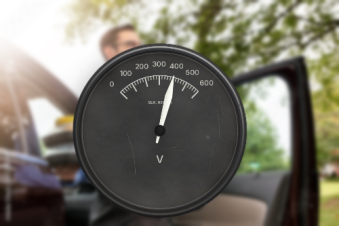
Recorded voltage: 400 V
